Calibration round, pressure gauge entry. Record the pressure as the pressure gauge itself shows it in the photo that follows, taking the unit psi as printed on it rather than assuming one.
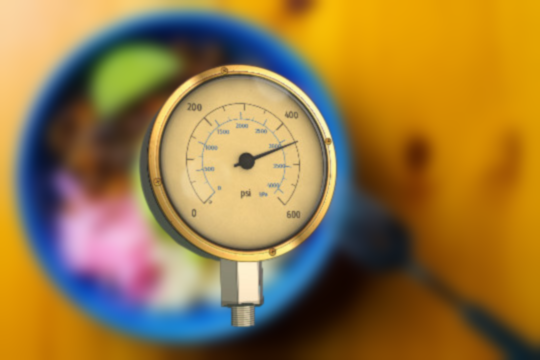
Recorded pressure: 450 psi
